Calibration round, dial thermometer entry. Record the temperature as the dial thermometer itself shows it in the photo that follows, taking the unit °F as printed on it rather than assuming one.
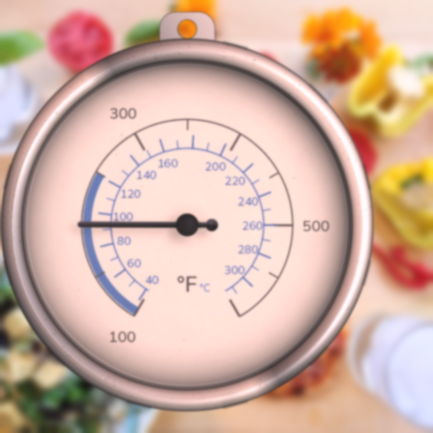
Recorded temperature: 200 °F
